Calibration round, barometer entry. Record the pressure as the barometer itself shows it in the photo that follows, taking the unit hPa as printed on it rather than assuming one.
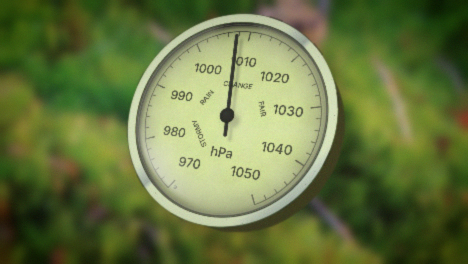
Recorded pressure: 1008 hPa
